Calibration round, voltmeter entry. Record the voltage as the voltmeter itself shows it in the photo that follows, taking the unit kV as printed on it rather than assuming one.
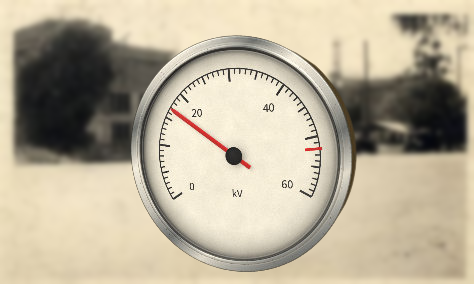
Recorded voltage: 17 kV
